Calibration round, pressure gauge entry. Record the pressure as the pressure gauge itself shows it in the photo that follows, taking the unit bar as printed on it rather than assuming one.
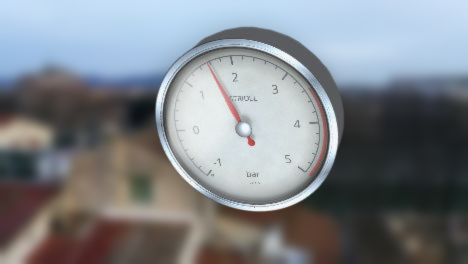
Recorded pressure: 1.6 bar
